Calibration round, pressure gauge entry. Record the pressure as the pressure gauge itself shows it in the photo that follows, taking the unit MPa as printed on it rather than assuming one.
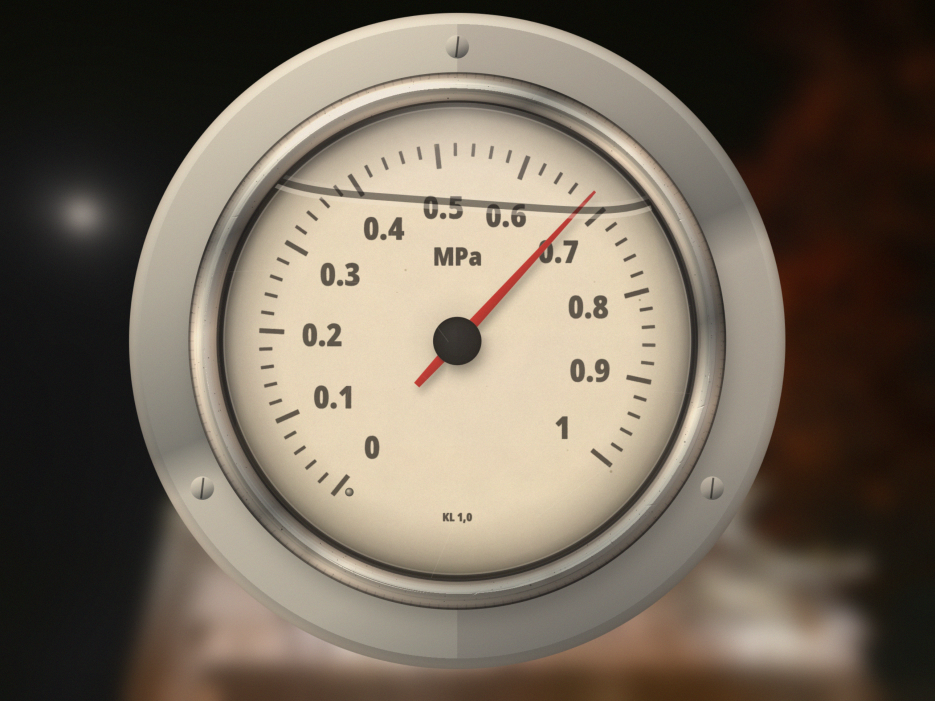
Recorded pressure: 0.68 MPa
